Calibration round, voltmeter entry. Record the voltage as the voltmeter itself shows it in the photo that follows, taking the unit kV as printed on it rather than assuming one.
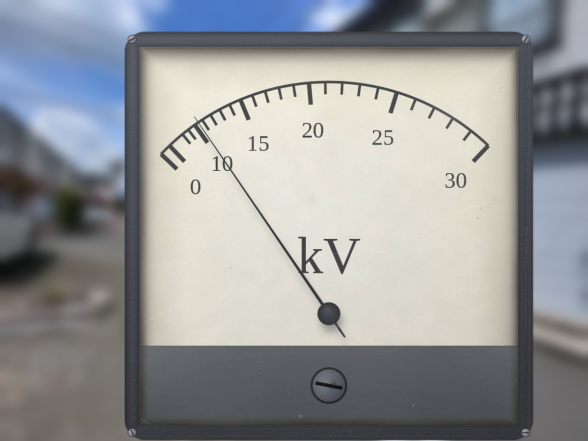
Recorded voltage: 10.5 kV
